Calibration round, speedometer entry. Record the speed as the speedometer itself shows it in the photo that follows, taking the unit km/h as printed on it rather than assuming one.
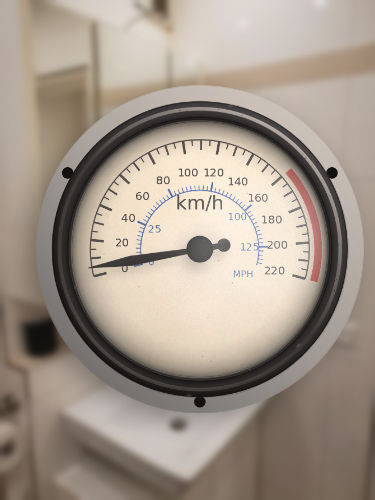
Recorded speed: 5 km/h
